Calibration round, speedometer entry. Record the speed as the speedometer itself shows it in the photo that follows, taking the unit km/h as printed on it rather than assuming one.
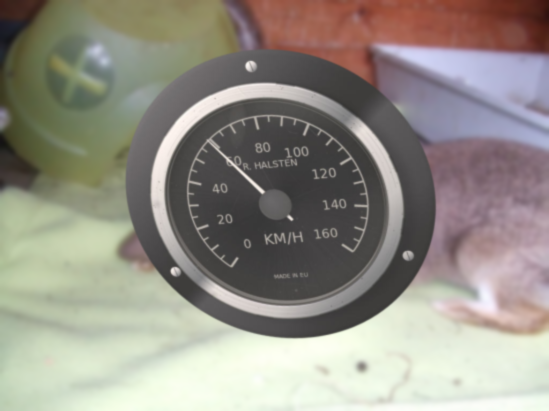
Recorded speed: 60 km/h
